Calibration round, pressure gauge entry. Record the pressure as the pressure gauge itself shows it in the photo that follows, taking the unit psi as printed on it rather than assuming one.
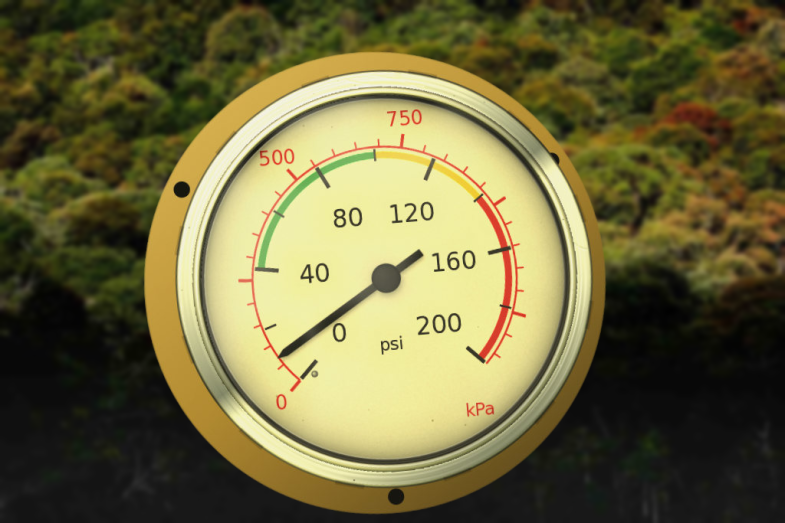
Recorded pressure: 10 psi
